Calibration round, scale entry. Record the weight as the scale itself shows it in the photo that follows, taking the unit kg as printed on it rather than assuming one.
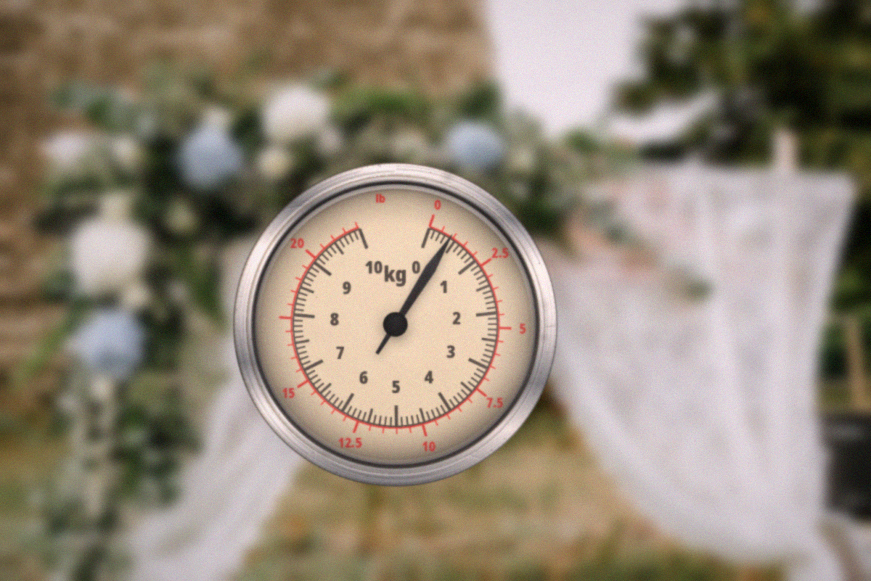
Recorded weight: 0.4 kg
